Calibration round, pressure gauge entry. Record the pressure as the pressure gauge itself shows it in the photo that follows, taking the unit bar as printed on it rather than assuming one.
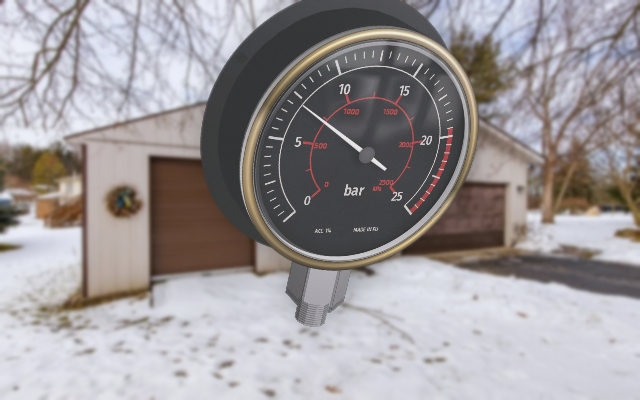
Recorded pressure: 7.25 bar
